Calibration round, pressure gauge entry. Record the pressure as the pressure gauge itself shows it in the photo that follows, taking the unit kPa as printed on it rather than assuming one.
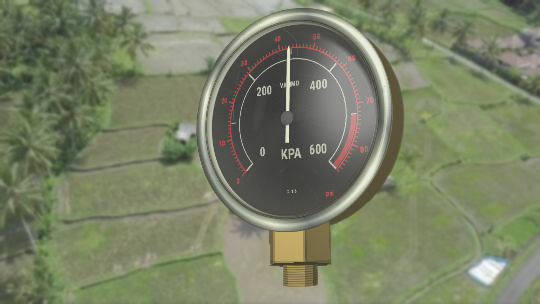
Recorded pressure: 300 kPa
